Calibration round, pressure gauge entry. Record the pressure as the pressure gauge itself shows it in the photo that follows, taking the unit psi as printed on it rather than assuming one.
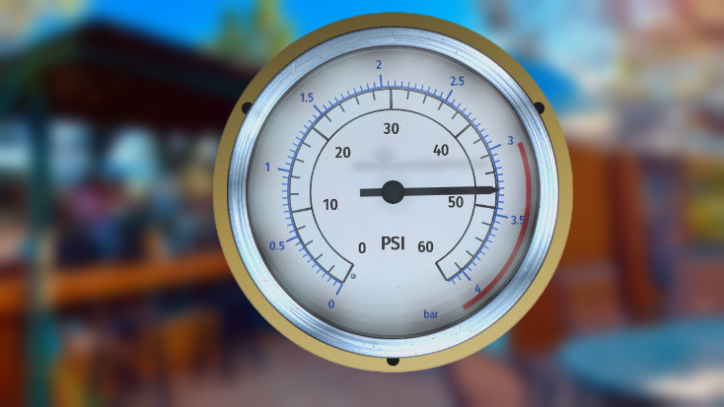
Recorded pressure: 48 psi
